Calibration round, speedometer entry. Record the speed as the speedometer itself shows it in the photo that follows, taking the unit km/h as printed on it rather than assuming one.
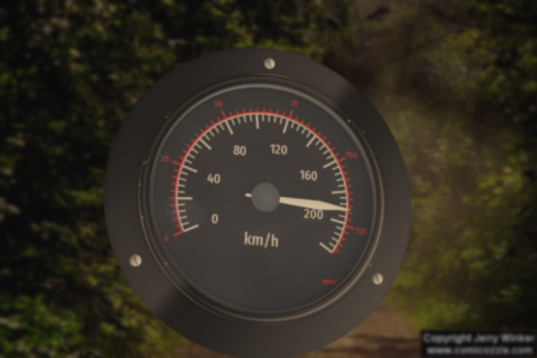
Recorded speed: 192 km/h
